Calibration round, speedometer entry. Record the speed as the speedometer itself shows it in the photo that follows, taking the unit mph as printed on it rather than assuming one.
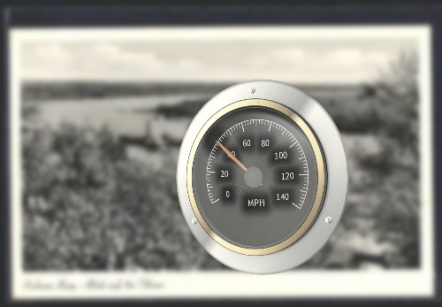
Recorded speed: 40 mph
